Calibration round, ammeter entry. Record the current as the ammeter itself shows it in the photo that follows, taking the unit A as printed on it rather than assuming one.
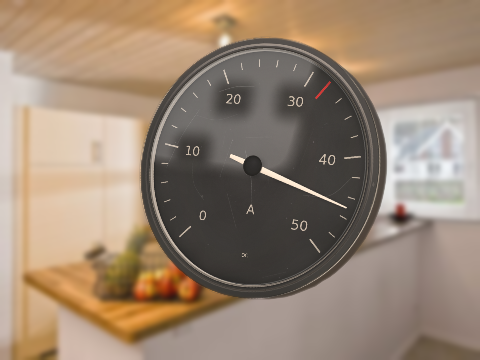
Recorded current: 45 A
